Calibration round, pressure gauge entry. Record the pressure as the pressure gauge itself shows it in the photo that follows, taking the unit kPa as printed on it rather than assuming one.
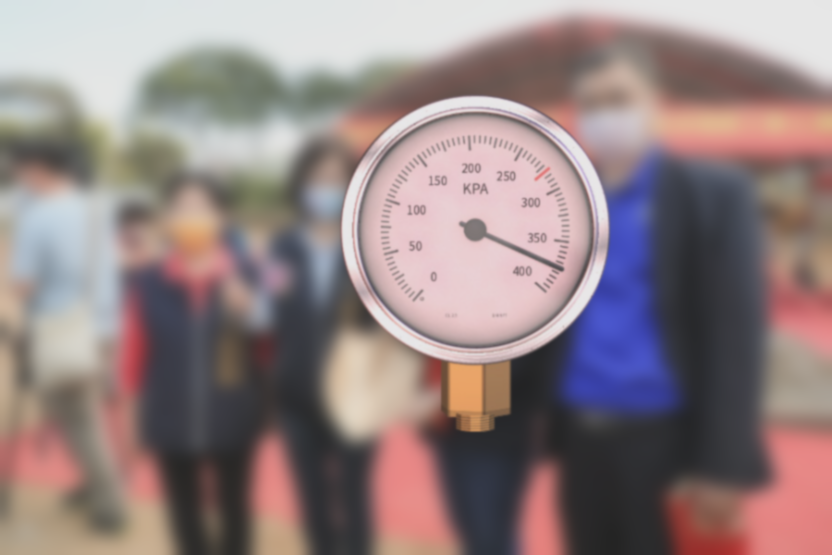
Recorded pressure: 375 kPa
